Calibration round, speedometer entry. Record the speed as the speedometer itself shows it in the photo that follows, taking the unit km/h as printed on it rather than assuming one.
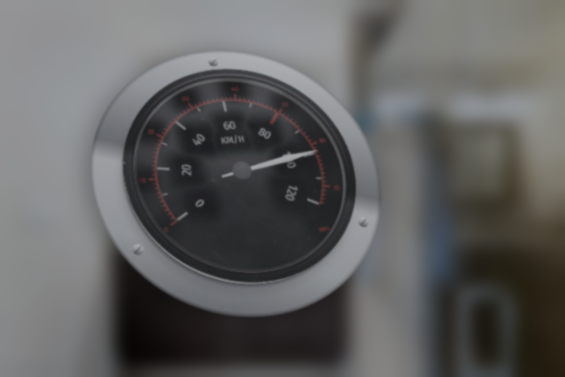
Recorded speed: 100 km/h
